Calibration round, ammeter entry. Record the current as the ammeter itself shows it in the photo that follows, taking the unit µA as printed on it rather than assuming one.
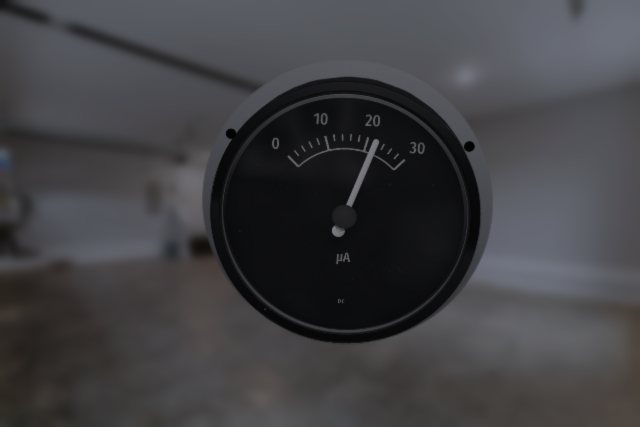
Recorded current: 22 µA
